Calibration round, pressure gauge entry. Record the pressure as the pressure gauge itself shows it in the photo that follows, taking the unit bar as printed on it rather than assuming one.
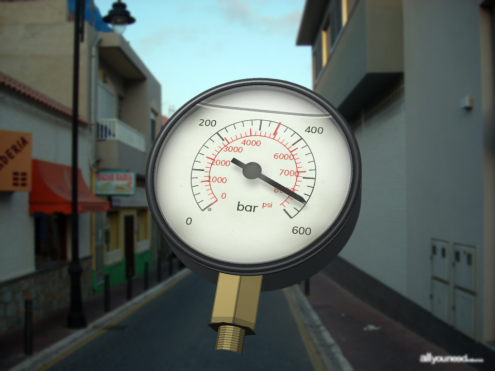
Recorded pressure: 560 bar
